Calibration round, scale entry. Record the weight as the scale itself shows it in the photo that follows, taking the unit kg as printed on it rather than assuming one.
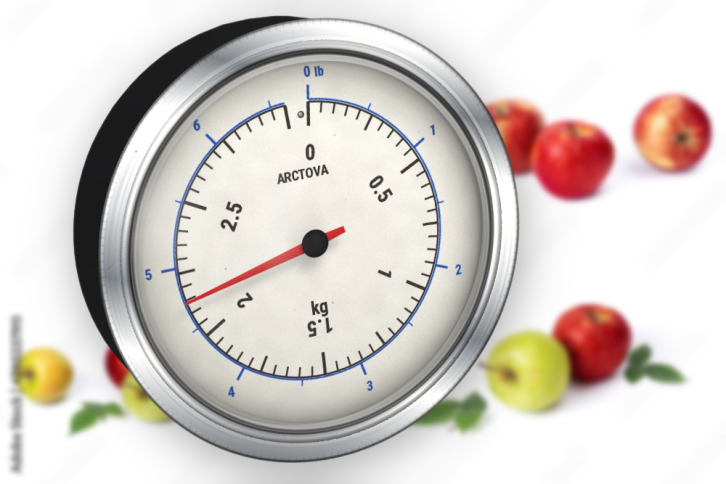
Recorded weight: 2.15 kg
